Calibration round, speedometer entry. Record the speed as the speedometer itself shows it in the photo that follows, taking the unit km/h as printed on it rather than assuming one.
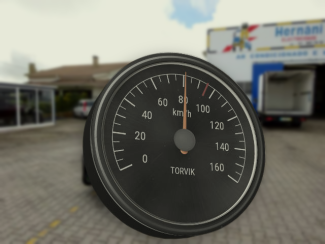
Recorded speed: 80 km/h
